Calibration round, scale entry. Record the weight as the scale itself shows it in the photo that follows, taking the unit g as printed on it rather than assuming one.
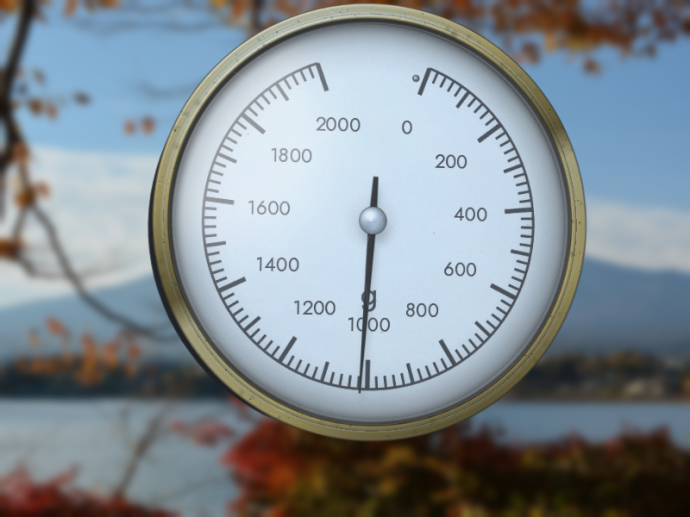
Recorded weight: 1020 g
